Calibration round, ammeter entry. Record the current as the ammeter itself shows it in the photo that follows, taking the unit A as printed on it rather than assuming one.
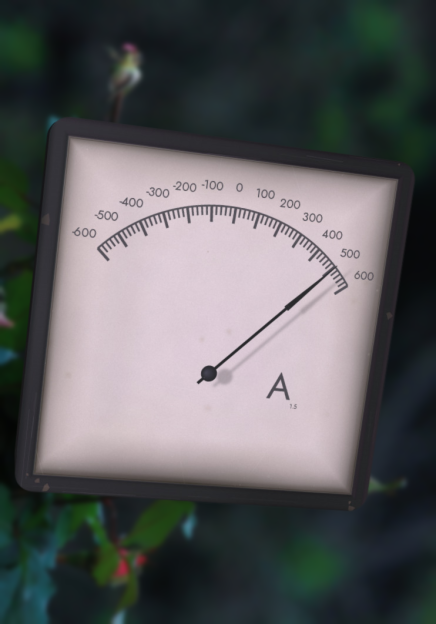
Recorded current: 500 A
